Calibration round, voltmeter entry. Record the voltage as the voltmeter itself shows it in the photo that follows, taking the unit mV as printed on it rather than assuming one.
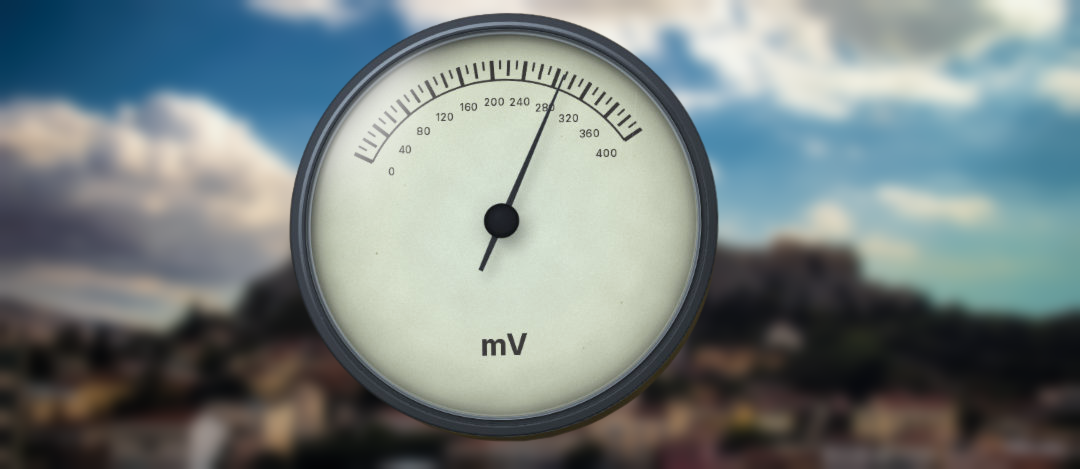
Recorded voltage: 290 mV
